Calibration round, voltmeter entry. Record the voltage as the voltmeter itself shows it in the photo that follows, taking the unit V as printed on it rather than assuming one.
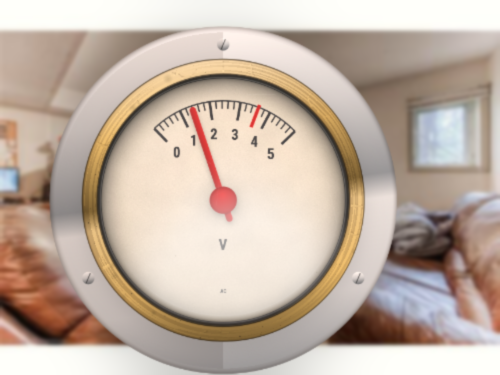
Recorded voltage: 1.4 V
